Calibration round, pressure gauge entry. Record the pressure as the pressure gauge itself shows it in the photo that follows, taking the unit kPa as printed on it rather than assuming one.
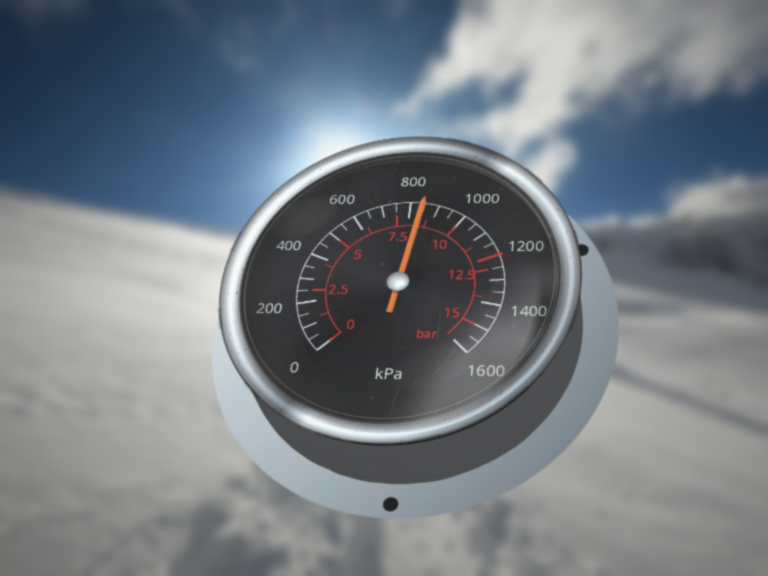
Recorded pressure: 850 kPa
